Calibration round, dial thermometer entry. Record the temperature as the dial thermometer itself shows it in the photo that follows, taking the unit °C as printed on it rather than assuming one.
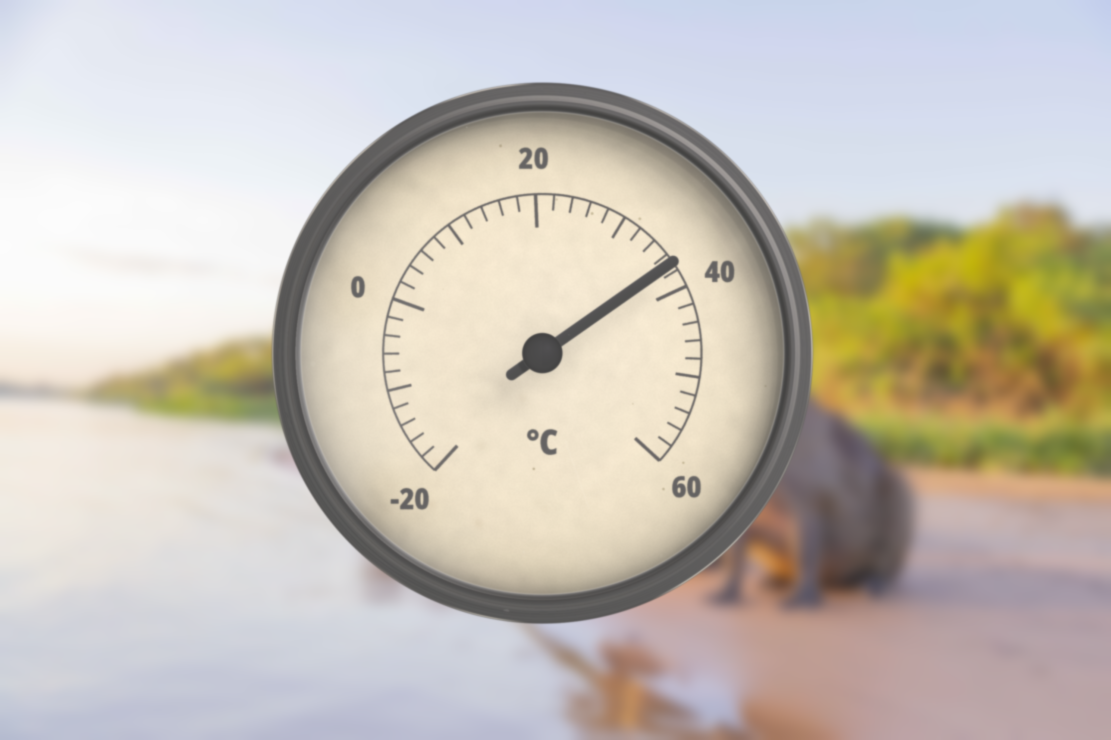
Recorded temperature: 37 °C
